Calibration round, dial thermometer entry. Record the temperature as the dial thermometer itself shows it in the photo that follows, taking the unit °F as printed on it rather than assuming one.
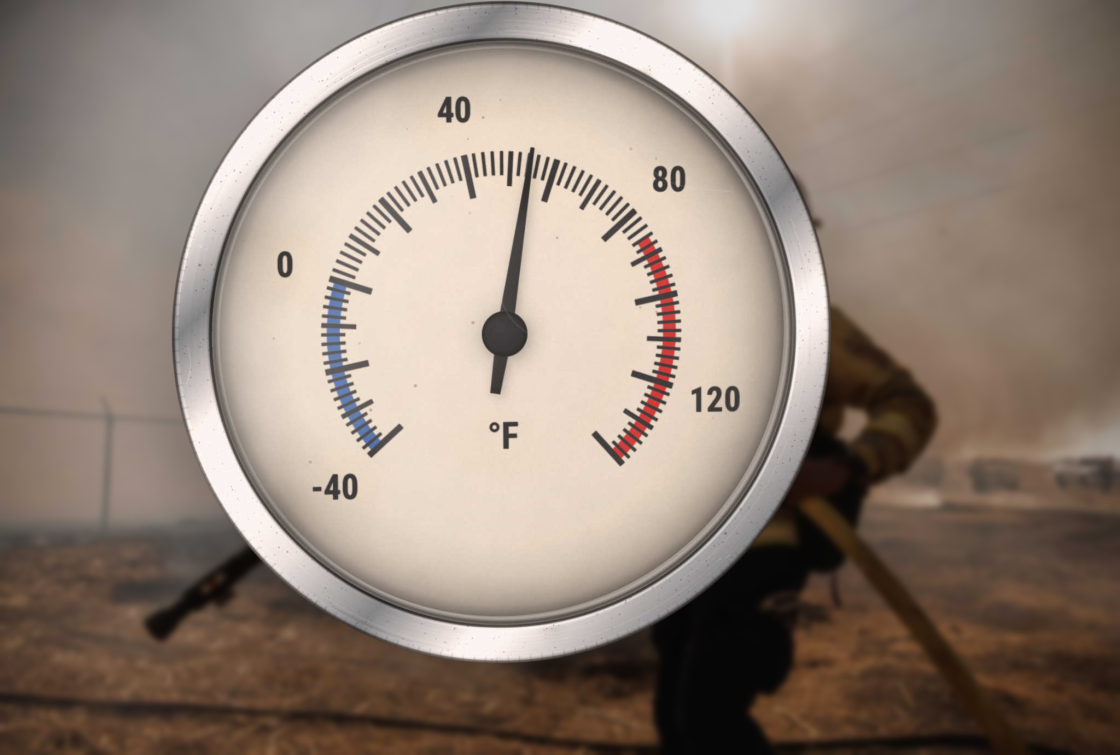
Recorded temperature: 54 °F
